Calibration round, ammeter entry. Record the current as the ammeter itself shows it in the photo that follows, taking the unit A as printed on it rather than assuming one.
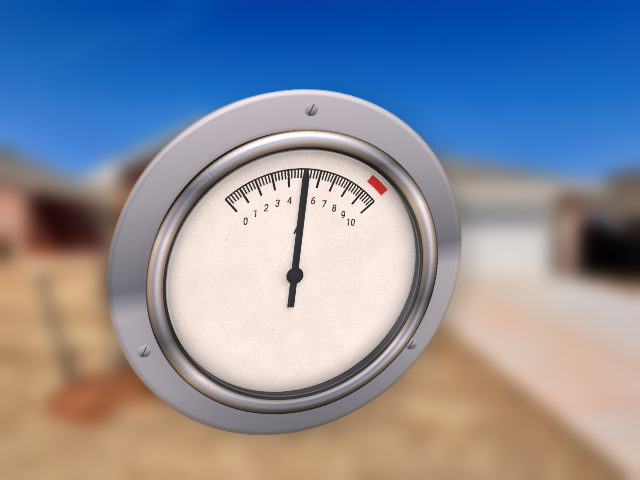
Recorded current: 5 A
